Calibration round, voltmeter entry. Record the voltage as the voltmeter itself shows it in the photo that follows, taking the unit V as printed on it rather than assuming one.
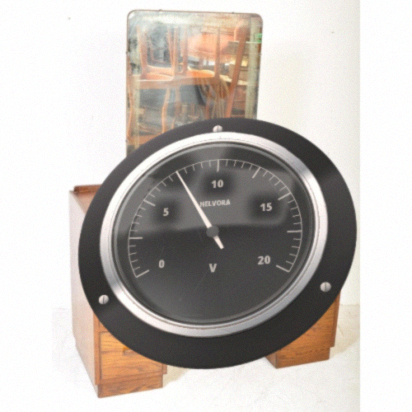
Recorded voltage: 7.5 V
